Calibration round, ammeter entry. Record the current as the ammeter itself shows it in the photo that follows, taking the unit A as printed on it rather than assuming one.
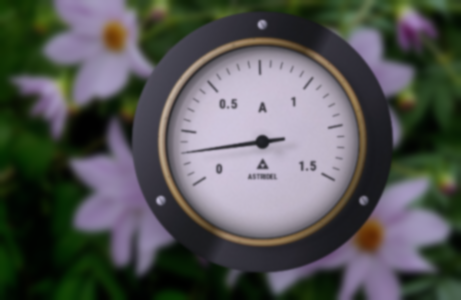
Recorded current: 0.15 A
